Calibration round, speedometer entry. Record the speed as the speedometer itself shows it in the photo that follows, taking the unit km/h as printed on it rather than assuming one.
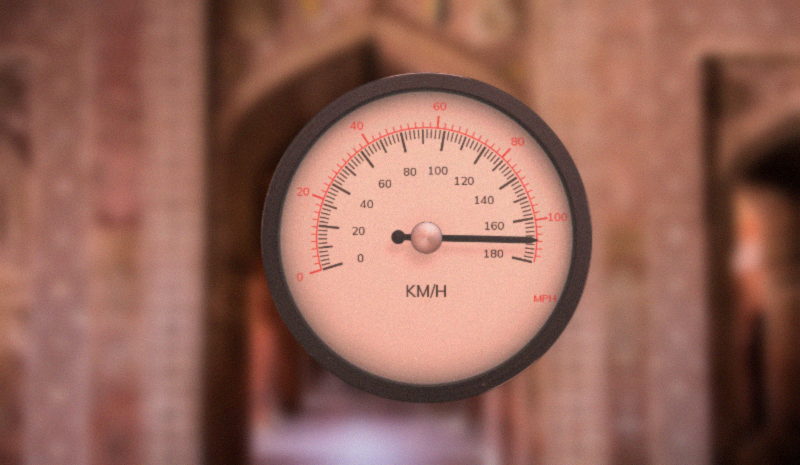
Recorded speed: 170 km/h
